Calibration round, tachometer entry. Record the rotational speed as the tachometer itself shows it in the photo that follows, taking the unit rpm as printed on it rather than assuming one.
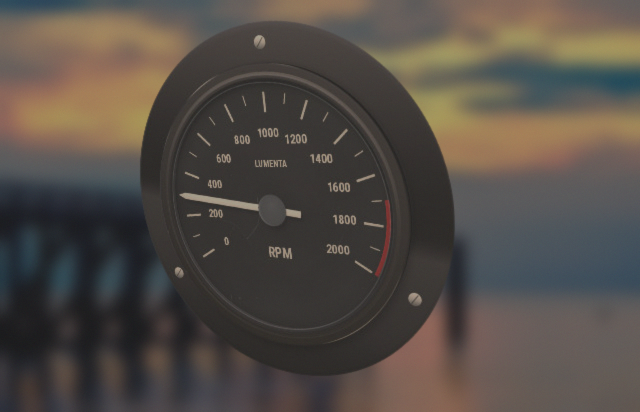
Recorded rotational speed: 300 rpm
